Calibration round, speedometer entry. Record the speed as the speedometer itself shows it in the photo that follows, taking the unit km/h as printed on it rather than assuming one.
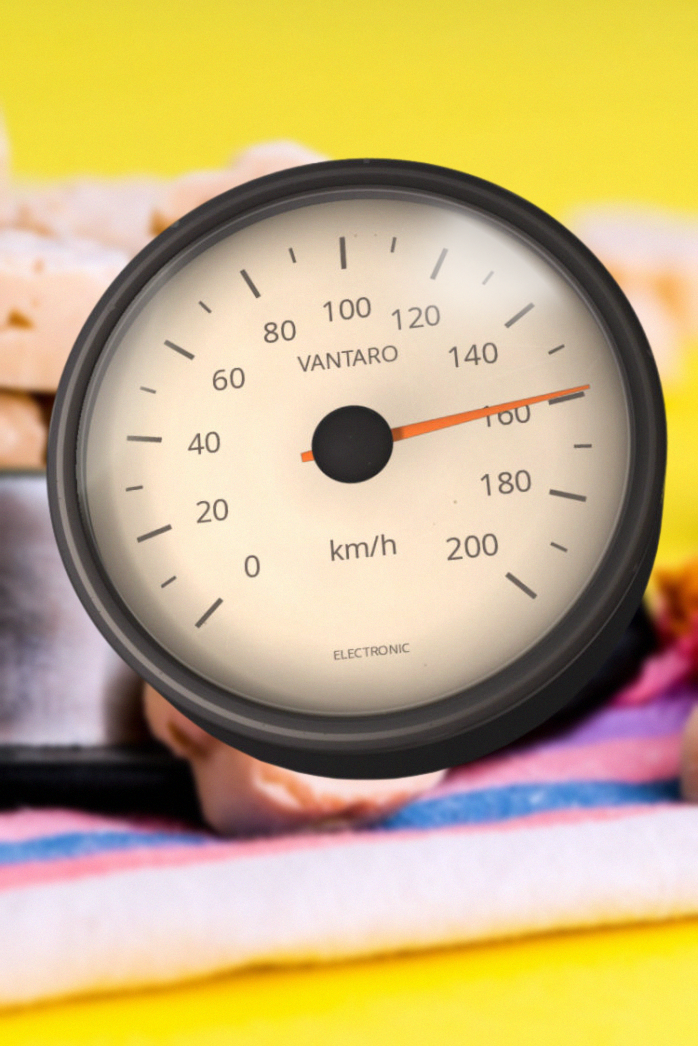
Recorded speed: 160 km/h
